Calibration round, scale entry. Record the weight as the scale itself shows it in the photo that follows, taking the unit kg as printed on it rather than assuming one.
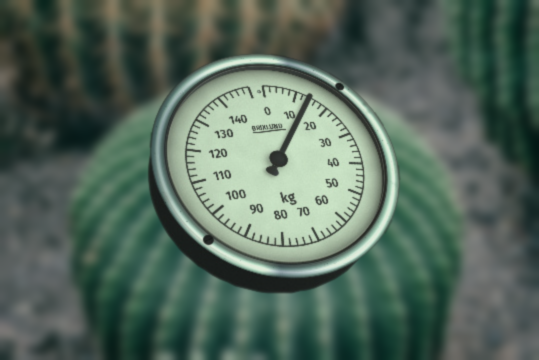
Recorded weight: 14 kg
